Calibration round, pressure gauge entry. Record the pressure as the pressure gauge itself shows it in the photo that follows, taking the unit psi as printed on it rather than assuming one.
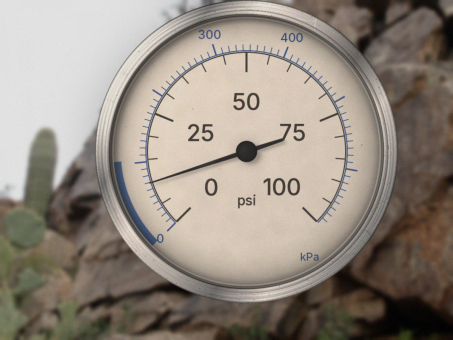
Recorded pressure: 10 psi
